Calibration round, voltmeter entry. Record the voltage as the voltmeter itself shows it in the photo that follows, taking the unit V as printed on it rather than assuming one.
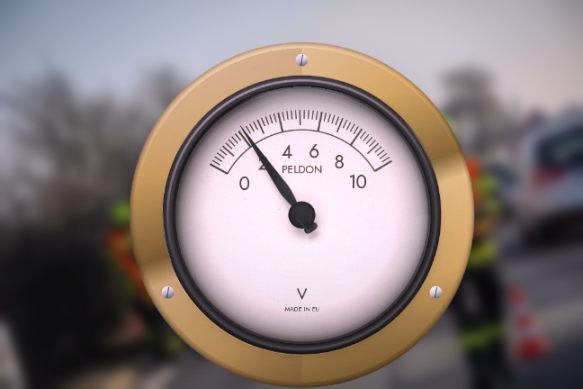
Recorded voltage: 2.2 V
